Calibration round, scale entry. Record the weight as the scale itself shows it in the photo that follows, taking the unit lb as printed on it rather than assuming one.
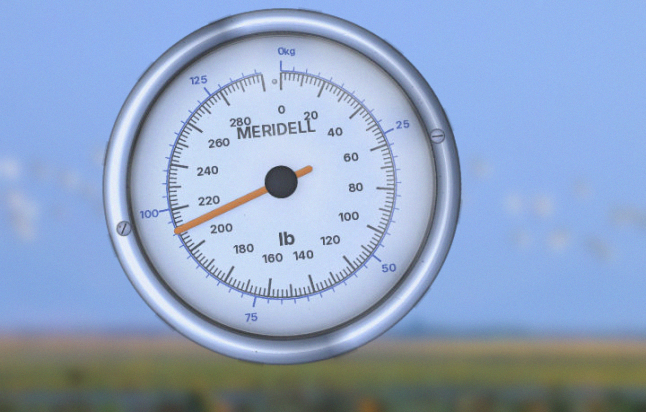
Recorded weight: 210 lb
